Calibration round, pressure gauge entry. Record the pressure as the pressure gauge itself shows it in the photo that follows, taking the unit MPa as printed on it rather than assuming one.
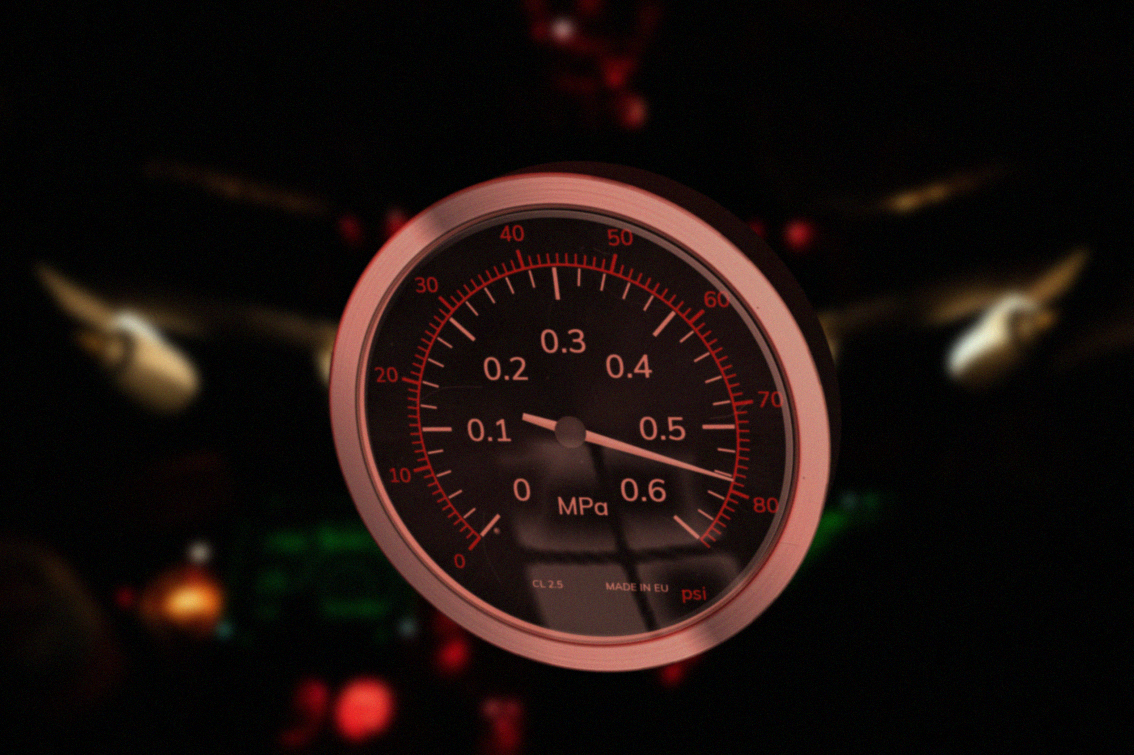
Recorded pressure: 0.54 MPa
